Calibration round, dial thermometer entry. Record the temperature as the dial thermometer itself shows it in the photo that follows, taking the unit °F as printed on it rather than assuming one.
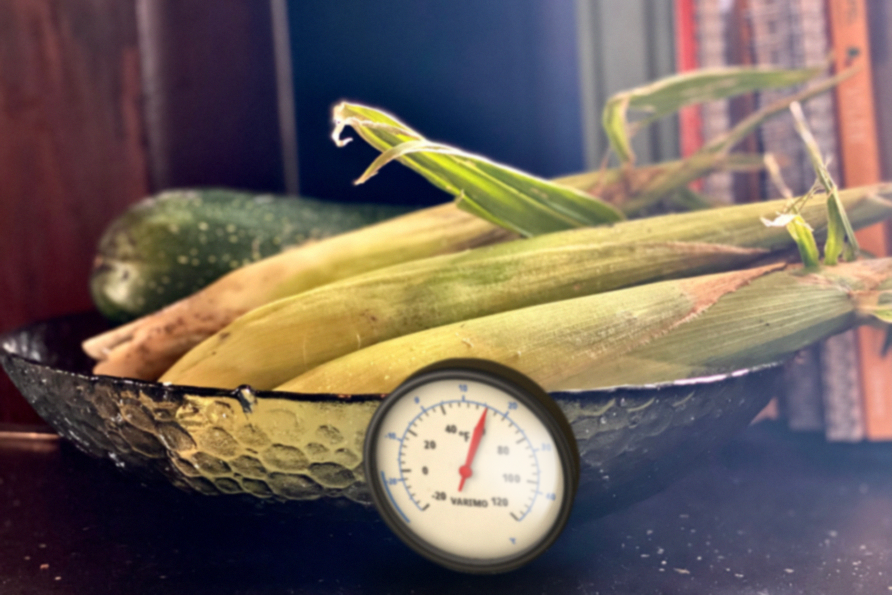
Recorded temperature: 60 °F
